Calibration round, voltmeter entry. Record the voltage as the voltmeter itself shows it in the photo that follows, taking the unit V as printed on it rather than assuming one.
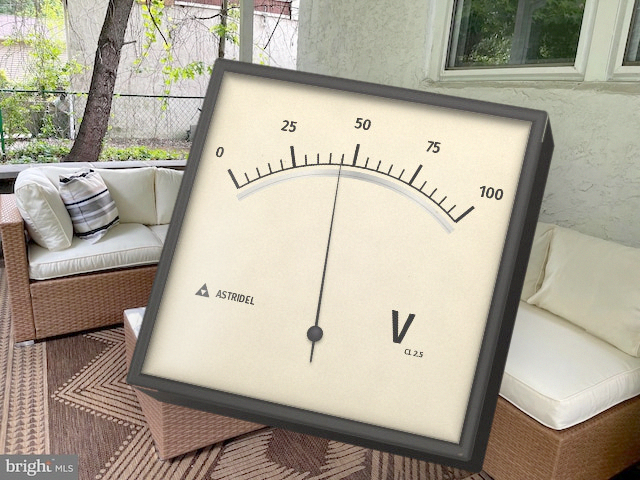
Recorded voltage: 45 V
